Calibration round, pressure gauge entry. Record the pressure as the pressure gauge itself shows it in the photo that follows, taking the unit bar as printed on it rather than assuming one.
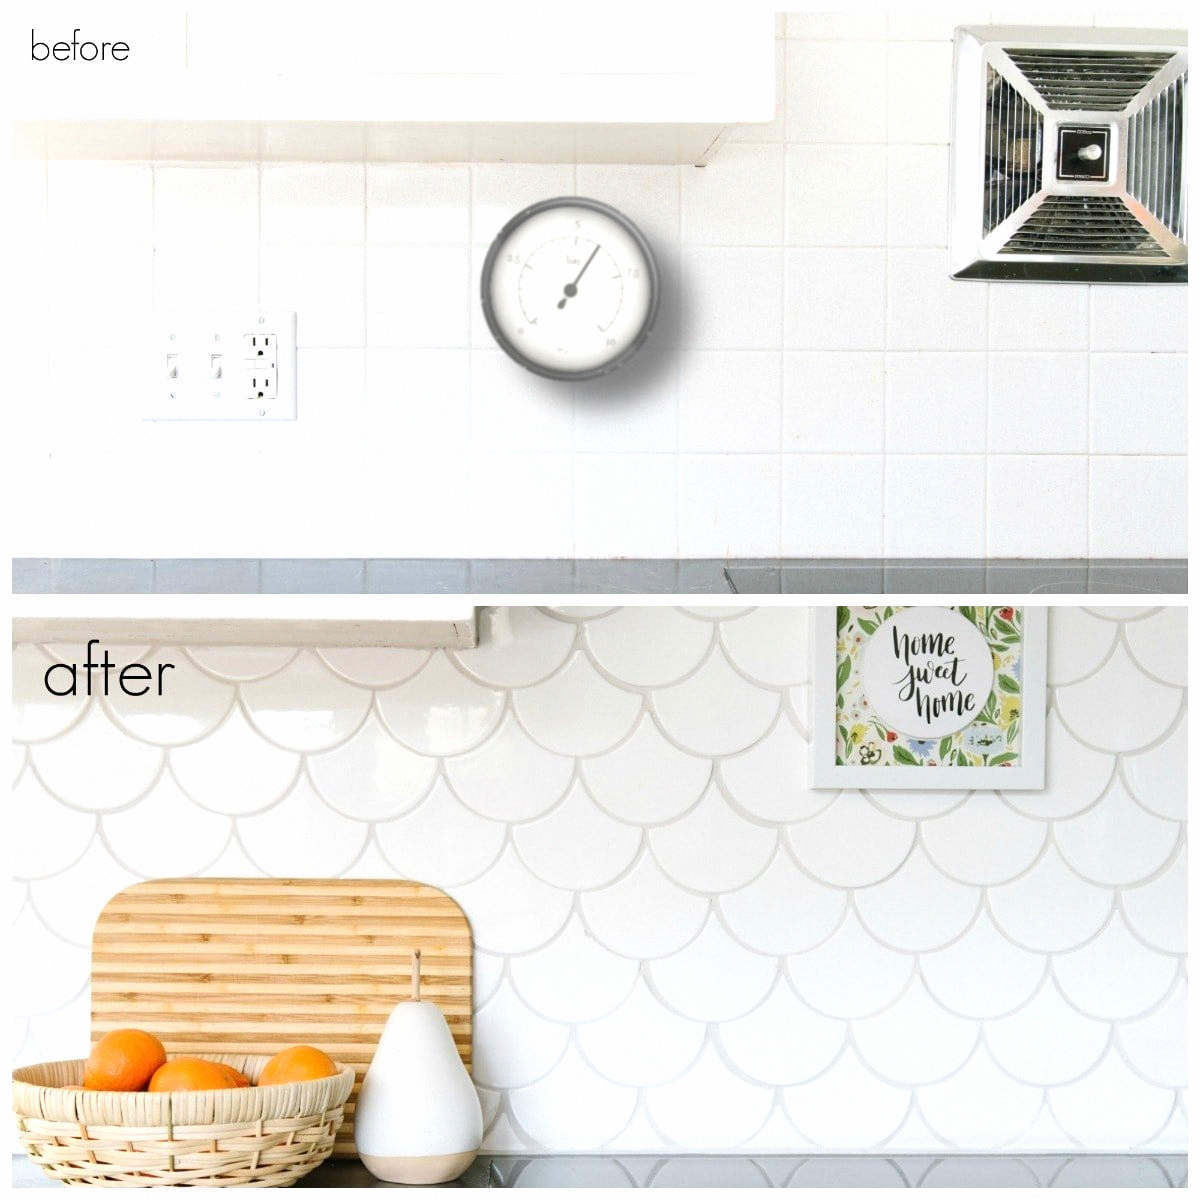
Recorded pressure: 6 bar
